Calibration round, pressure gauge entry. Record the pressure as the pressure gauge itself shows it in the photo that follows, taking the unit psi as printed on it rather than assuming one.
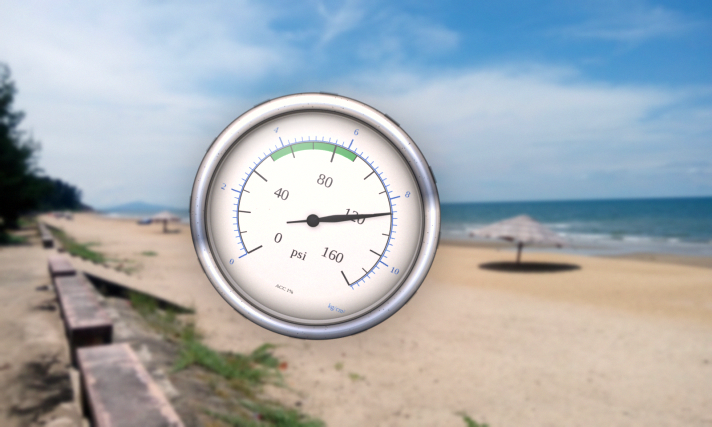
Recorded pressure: 120 psi
